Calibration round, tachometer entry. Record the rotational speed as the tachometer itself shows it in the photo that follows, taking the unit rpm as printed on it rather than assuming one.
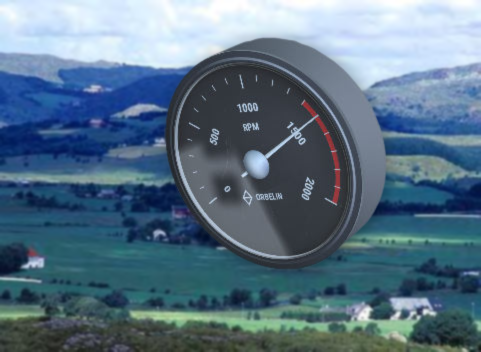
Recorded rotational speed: 1500 rpm
